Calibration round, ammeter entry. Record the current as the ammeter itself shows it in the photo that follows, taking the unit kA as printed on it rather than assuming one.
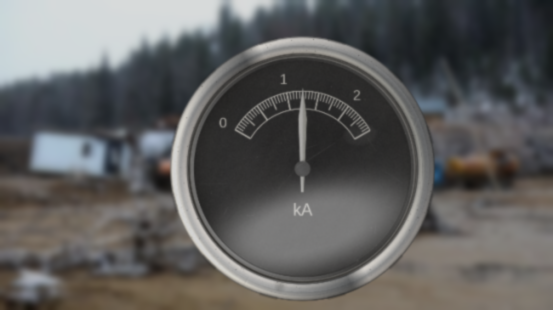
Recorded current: 1.25 kA
